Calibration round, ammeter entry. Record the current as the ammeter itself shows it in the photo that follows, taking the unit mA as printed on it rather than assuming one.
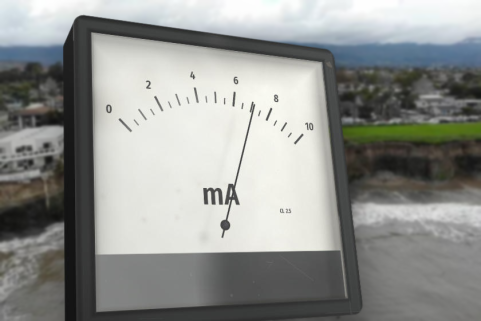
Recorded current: 7 mA
